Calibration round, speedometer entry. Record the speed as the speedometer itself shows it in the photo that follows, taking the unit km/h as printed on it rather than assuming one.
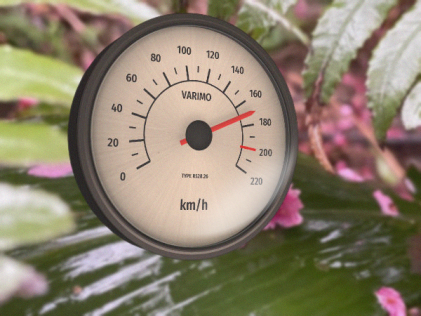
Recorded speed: 170 km/h
